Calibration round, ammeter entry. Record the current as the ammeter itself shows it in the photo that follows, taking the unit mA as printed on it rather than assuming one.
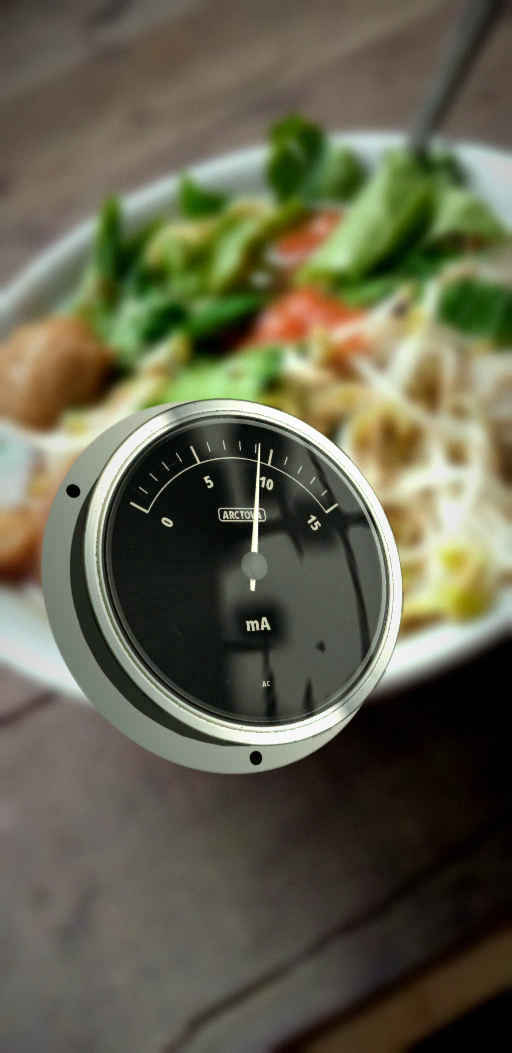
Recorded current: 9 mA
